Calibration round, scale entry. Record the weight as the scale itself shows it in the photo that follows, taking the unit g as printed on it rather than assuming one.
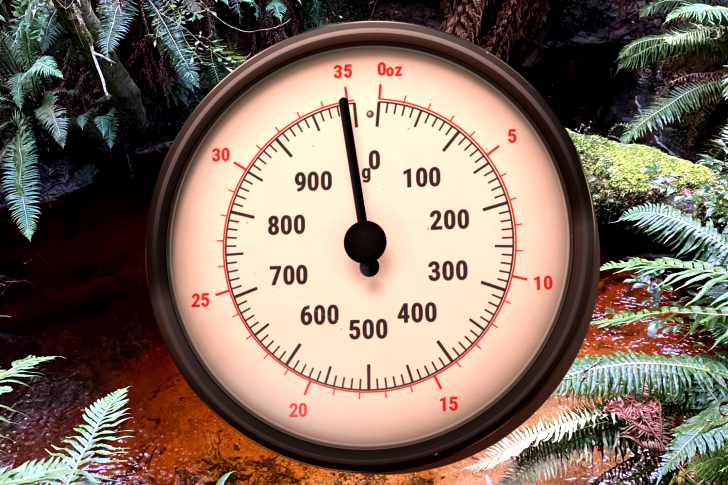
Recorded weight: 990 g
